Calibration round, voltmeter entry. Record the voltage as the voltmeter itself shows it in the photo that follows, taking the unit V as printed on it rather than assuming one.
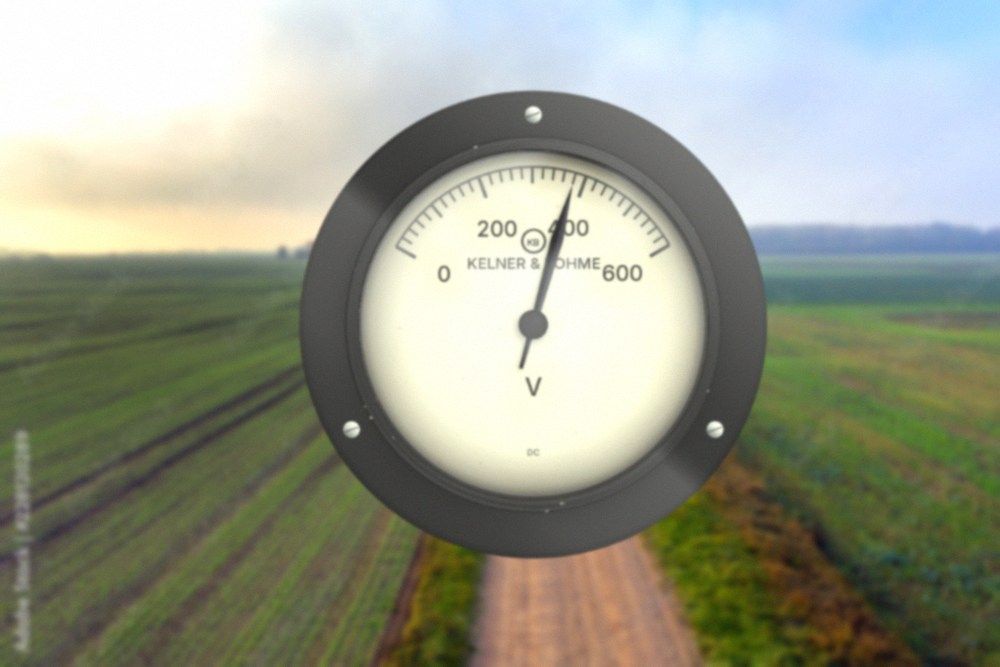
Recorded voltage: 380 V
